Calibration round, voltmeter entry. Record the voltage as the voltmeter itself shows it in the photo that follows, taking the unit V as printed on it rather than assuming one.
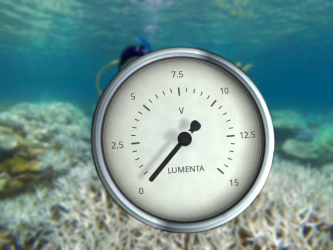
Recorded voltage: 0 V
